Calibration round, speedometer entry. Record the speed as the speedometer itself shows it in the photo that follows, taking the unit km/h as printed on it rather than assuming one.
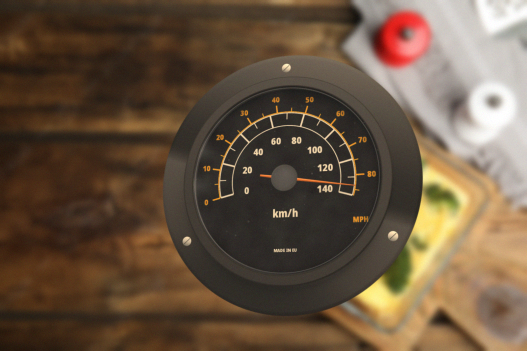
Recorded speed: 135 km/h
